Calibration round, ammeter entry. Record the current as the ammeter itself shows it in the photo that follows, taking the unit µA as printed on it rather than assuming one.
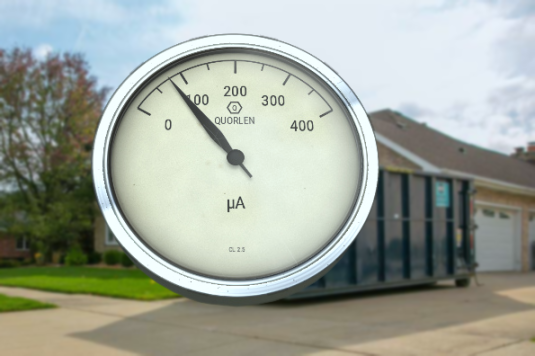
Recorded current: 75 µA
